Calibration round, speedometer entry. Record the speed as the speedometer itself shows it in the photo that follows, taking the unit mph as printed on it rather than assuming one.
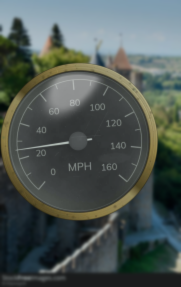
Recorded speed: 25 mph
